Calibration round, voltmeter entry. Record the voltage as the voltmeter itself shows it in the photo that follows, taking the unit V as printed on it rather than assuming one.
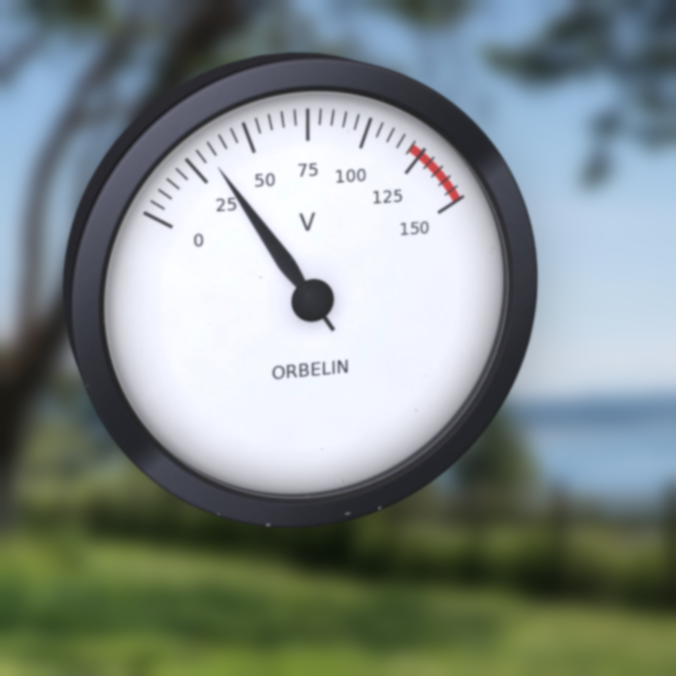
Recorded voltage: 32.5 V
